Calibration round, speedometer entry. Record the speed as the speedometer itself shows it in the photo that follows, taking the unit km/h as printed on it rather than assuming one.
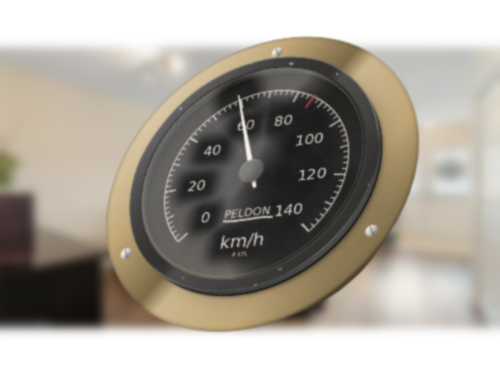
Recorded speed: 60 km/h
